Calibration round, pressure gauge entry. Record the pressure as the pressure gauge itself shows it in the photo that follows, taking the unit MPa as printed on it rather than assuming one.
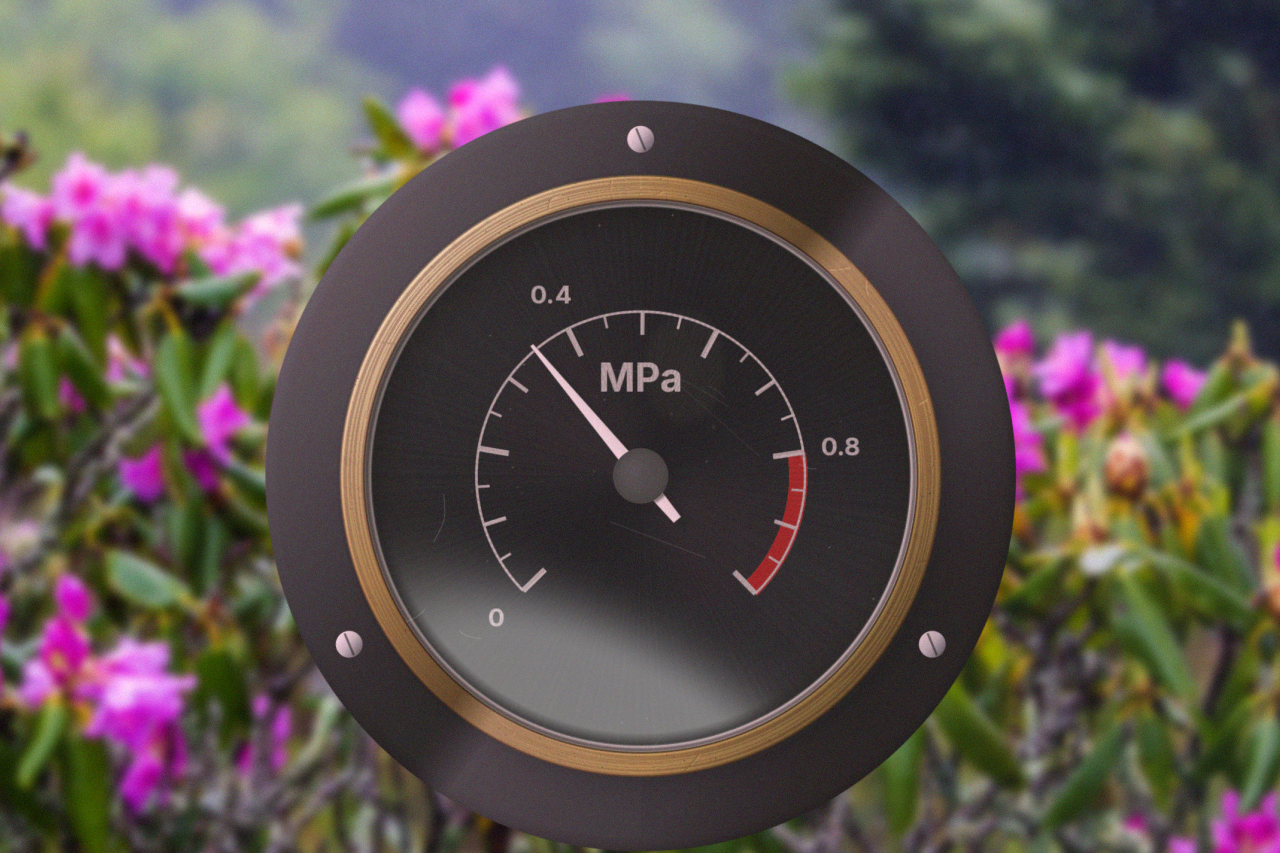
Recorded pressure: 0.35 MPa
